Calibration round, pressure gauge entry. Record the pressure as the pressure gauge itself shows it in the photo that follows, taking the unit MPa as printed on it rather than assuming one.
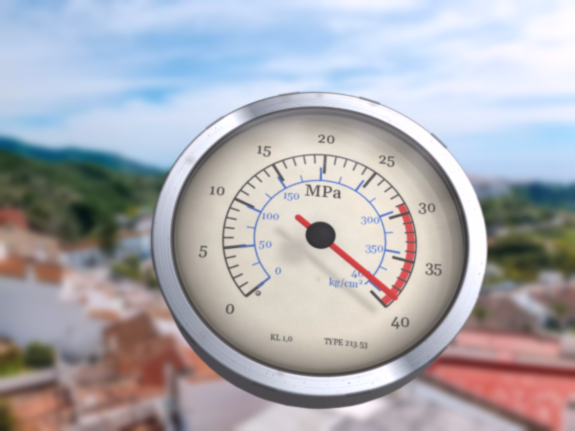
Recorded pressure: 39 MPa
